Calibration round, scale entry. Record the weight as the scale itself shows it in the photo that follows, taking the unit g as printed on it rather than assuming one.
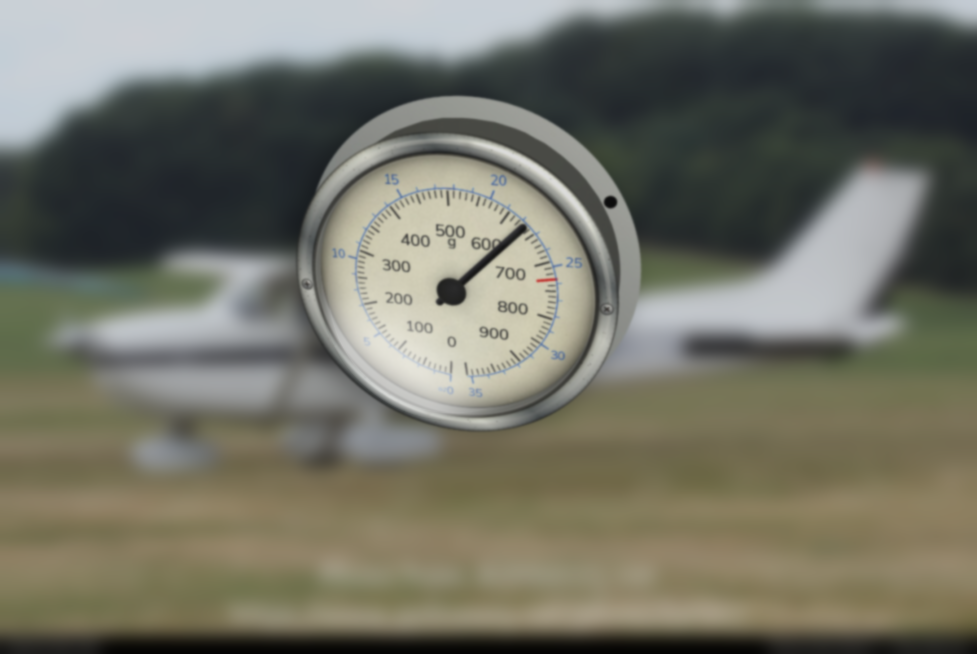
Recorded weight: 630 g
